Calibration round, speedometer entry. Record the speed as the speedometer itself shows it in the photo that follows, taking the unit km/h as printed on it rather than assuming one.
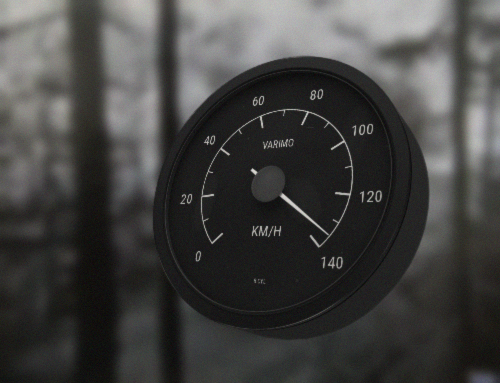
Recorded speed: 135 km/h
